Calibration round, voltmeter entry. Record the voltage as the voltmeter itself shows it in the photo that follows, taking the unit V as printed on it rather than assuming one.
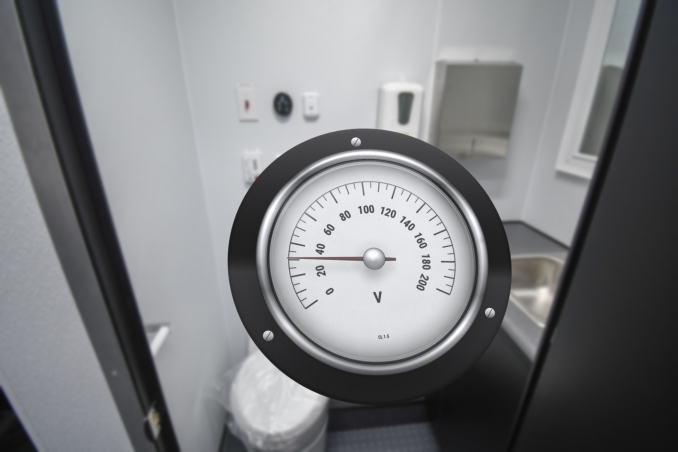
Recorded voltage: 30 V
